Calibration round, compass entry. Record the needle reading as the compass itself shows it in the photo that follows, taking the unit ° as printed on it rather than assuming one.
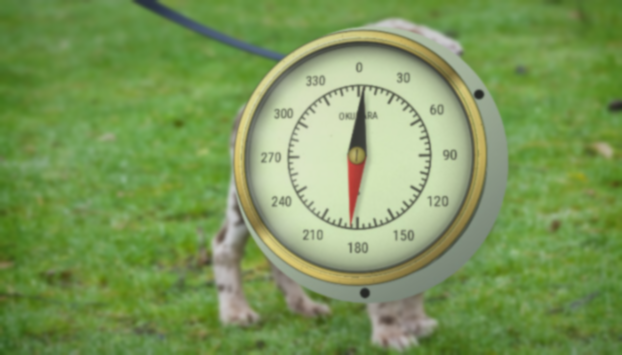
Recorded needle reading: 185 °
